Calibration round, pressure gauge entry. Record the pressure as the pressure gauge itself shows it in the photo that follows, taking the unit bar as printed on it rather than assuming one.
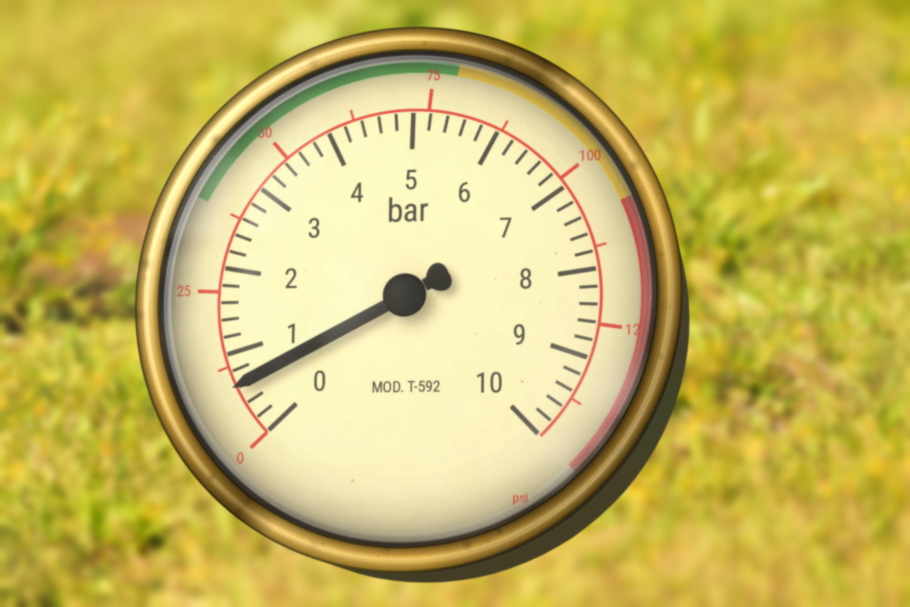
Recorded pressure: 0.6 bar
